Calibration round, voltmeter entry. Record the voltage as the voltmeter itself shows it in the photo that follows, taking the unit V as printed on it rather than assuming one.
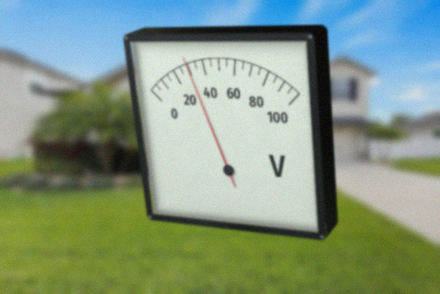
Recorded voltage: 30 V
